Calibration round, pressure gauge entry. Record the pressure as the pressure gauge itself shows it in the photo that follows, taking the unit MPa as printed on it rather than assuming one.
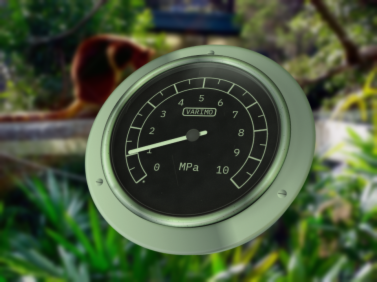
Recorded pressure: 1 MPa
